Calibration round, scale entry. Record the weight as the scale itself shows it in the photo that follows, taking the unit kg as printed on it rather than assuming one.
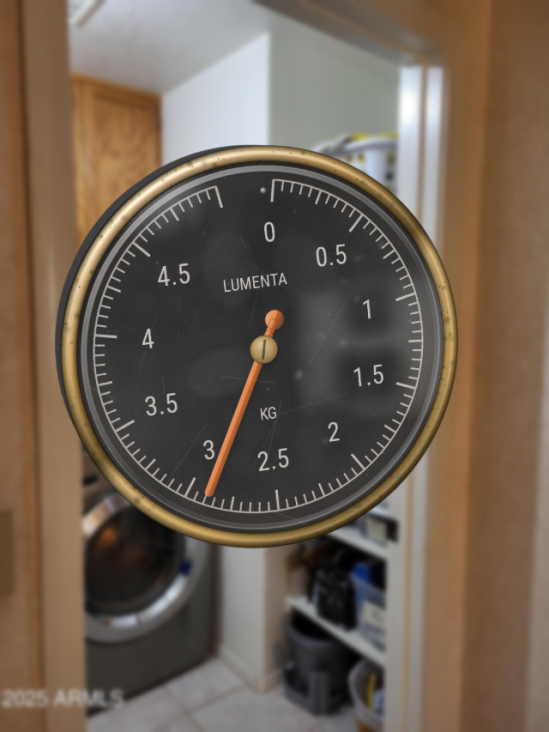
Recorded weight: 2.9 kg
